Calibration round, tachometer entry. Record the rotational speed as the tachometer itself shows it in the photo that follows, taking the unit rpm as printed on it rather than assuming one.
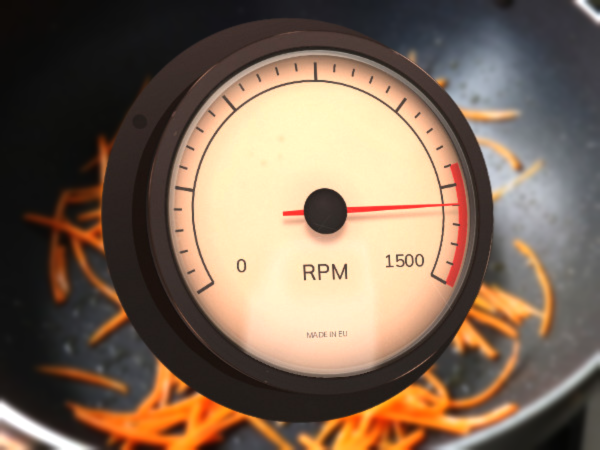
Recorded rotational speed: 1300 rpm
